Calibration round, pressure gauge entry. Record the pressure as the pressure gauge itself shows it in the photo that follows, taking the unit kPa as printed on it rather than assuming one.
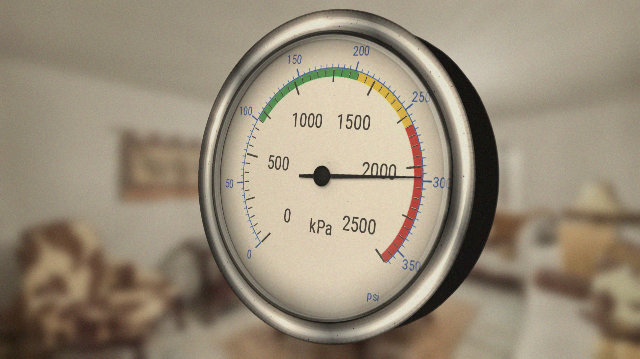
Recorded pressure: 2050 kPa
